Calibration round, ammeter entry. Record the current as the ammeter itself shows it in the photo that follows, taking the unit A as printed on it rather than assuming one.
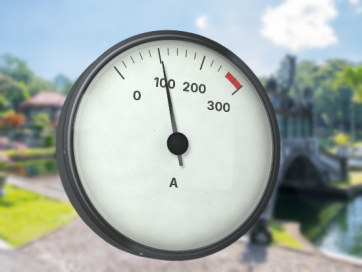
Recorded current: 100 A
